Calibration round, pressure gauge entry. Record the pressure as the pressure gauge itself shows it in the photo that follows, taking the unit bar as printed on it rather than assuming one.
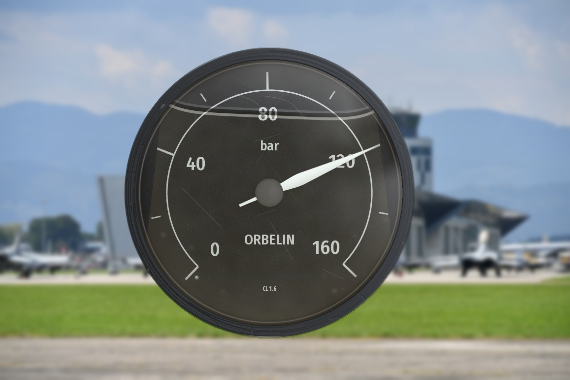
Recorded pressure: 120 bar
